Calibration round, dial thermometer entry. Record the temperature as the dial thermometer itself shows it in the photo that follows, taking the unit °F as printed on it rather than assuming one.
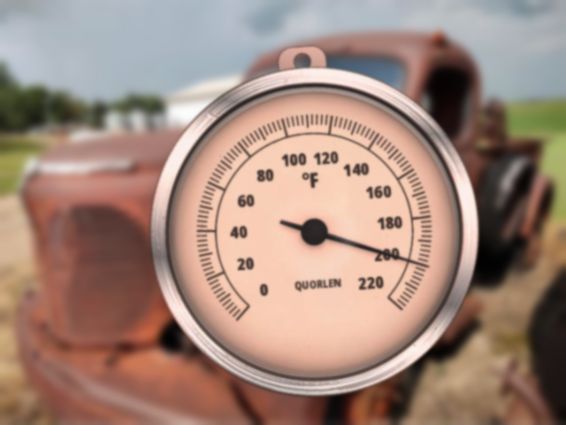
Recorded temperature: 200 °F
